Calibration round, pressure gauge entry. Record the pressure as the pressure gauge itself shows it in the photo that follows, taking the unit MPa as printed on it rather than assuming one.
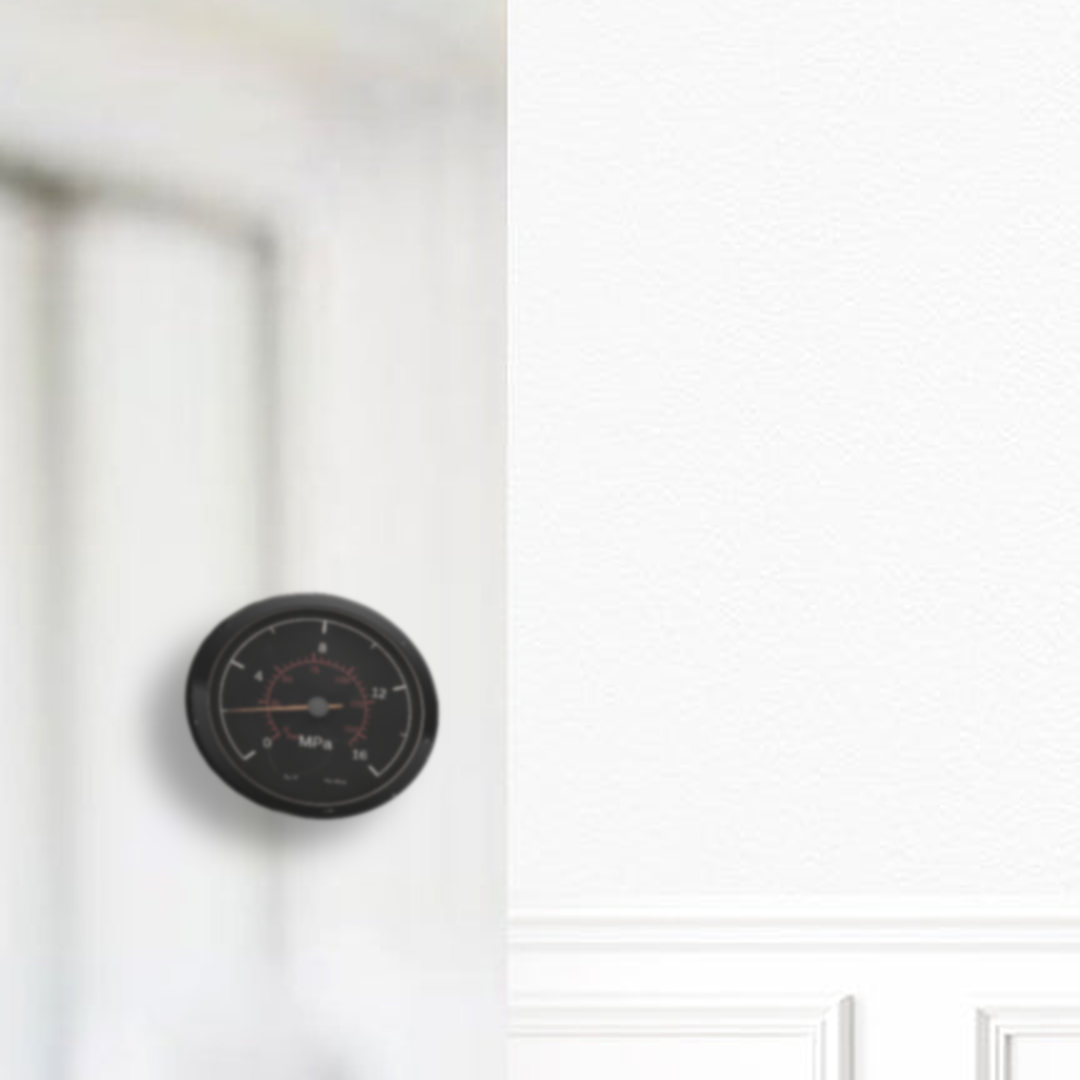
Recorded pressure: 2 MPa
